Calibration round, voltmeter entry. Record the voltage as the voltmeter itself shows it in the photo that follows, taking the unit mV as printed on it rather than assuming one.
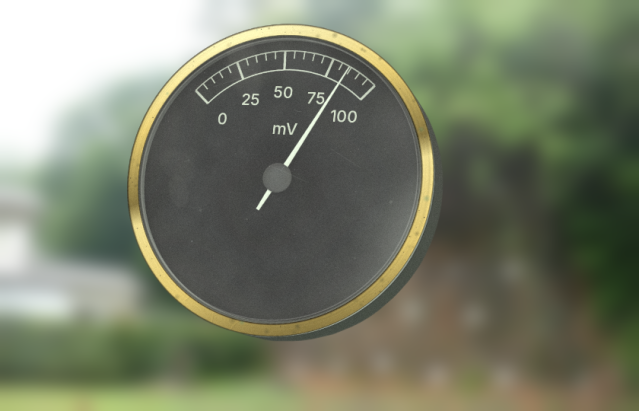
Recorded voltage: 85 mV
